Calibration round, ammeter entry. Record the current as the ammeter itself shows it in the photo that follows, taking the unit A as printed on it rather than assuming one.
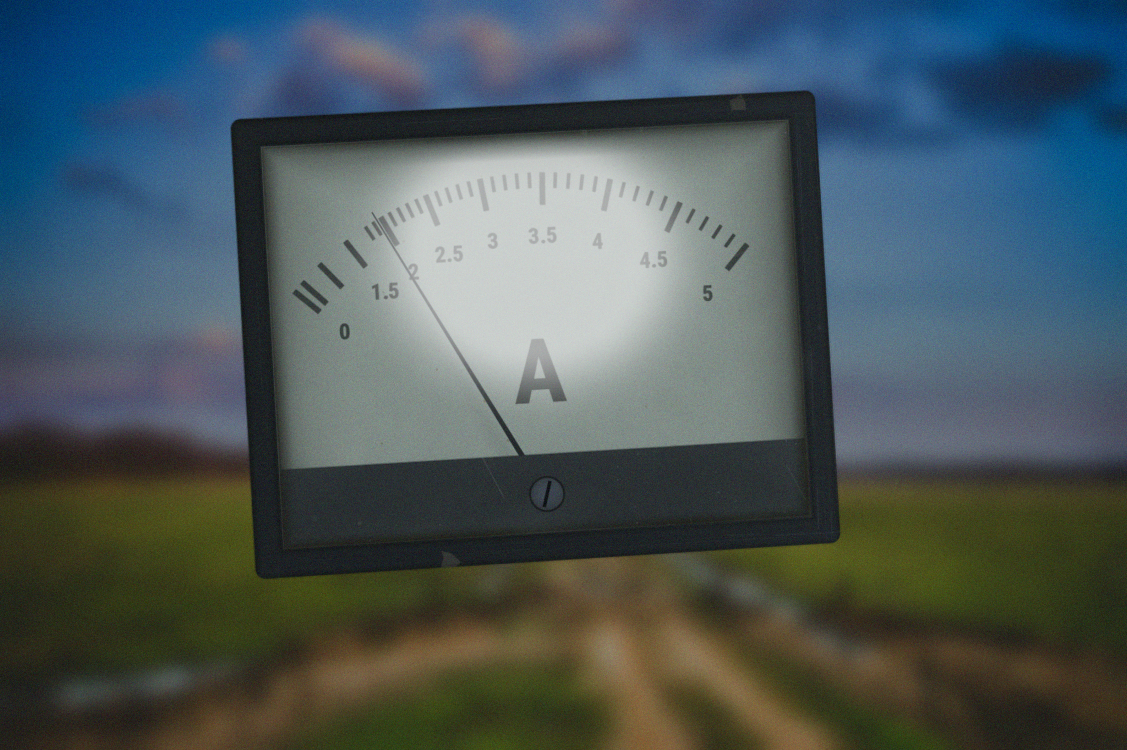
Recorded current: 1.95 A
